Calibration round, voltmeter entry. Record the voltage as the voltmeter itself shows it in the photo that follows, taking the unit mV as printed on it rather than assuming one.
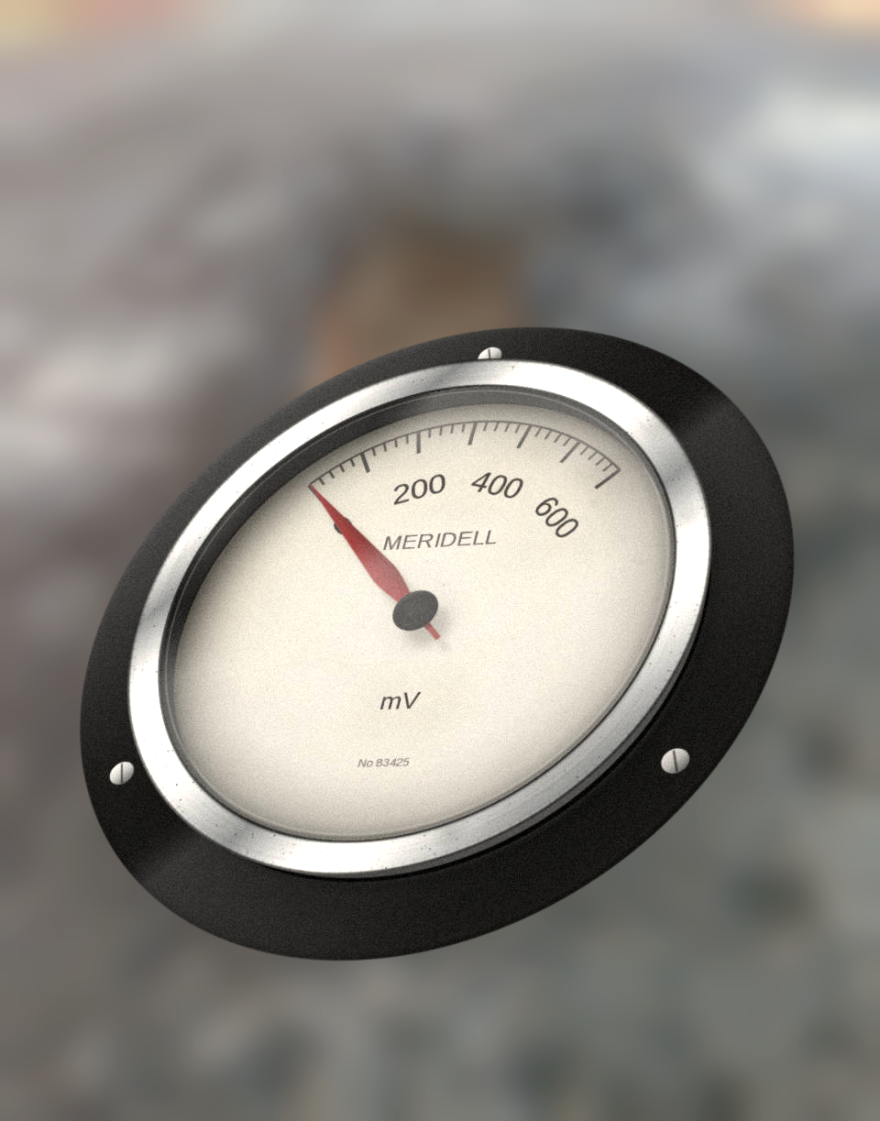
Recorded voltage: 0 mV
